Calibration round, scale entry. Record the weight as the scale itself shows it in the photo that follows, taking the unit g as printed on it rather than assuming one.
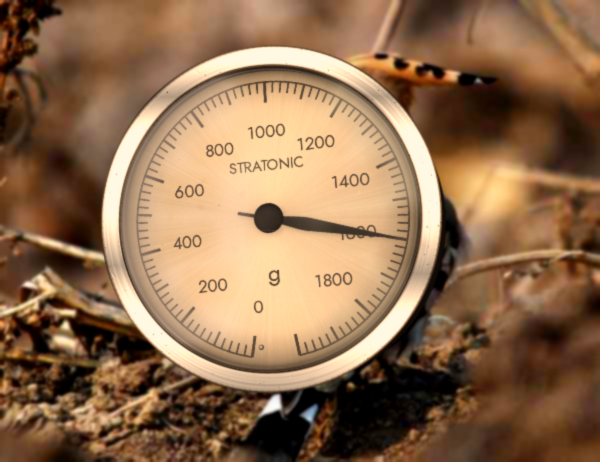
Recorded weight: 1600 g
